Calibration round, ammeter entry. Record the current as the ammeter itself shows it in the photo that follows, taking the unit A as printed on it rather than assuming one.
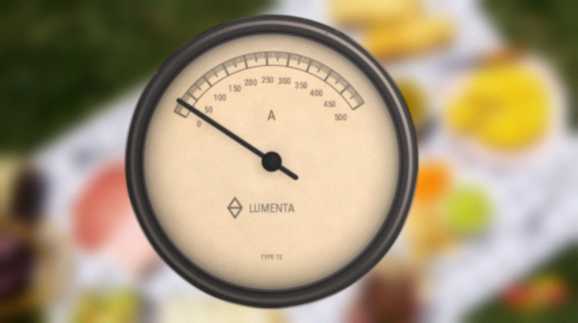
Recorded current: 25 A
